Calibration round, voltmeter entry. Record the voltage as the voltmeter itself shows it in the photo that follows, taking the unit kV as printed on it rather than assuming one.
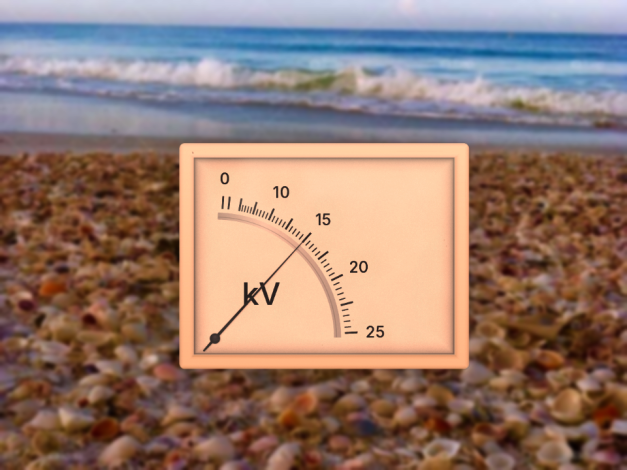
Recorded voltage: 15 kV
